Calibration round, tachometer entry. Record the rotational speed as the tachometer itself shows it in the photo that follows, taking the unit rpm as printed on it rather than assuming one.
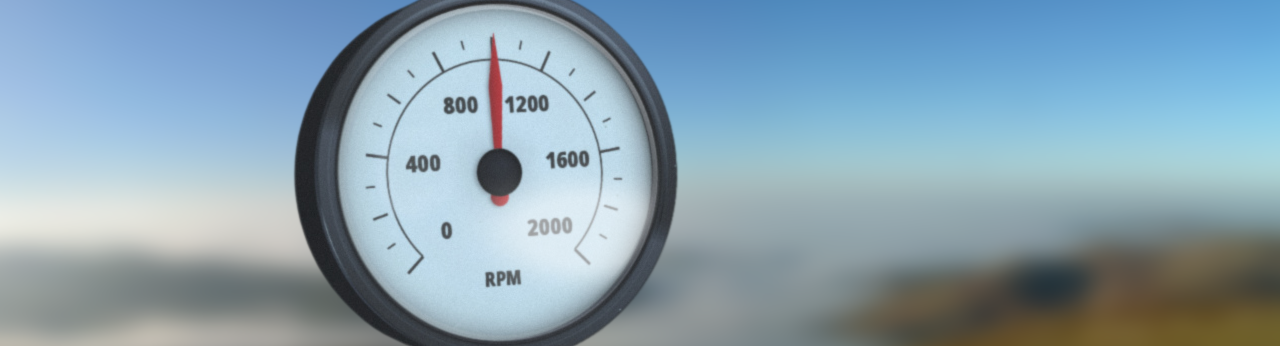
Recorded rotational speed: 1000 rpm
